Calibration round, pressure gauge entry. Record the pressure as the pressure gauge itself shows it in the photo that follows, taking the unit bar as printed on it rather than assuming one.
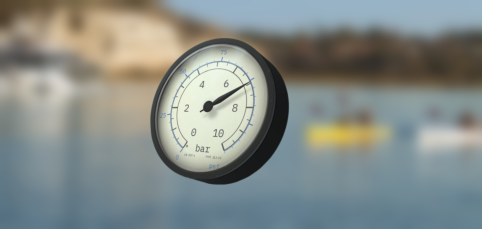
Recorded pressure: 7 bar
